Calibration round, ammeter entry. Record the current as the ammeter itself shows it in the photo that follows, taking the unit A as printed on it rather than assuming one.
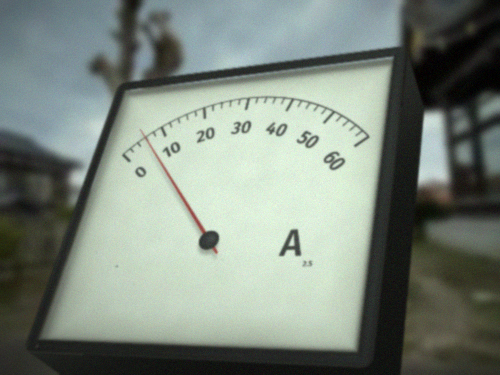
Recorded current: 6 A
